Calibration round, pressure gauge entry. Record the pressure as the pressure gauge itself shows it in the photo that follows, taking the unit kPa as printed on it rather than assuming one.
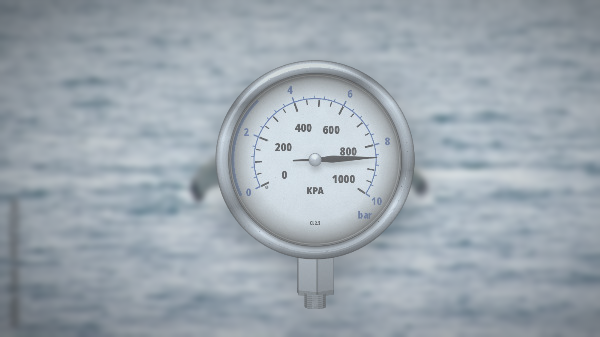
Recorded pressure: 850 kPa
